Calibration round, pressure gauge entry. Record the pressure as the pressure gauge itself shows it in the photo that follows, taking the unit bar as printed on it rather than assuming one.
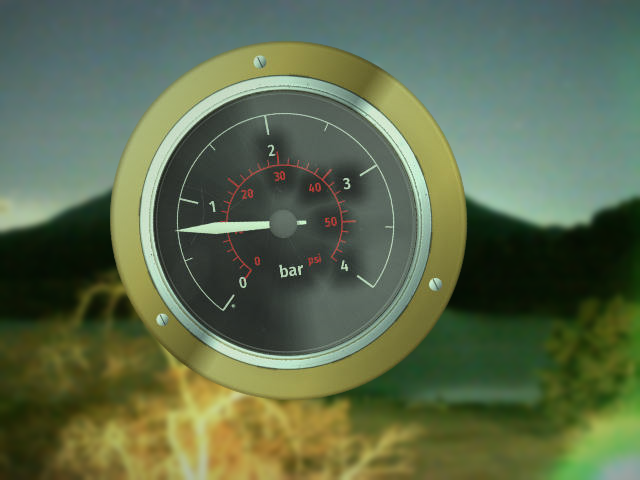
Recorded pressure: 0.75 bar
